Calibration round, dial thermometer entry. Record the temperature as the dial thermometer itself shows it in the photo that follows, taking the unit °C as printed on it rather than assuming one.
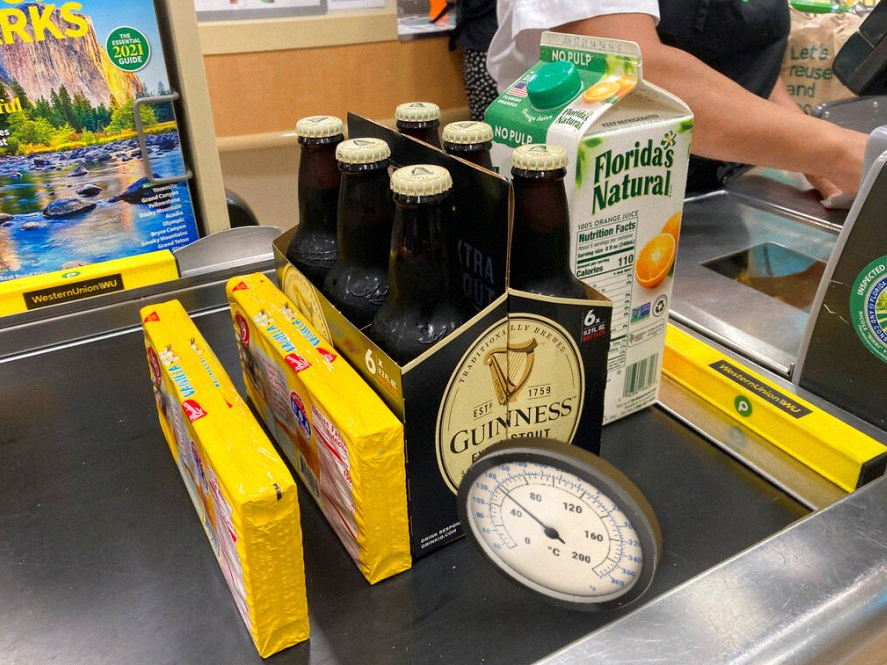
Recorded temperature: 60 °C
